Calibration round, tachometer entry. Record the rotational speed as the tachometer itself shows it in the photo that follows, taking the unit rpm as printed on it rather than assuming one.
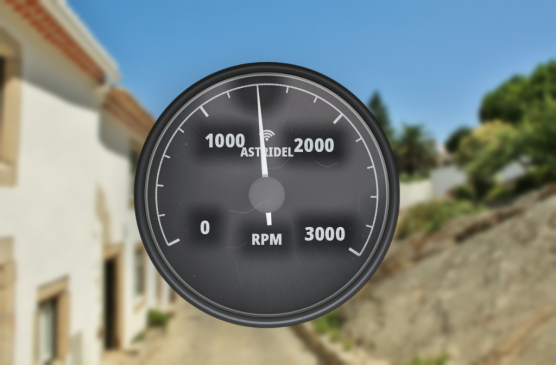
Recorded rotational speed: 1400 rpm
